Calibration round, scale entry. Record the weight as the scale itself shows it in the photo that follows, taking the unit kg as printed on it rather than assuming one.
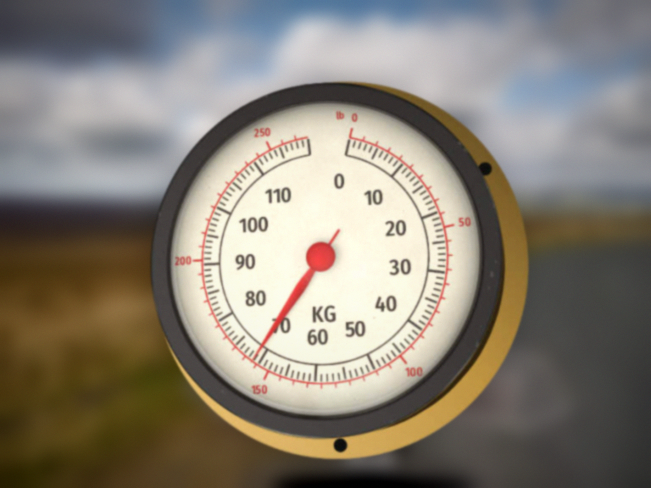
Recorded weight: 71 kg
